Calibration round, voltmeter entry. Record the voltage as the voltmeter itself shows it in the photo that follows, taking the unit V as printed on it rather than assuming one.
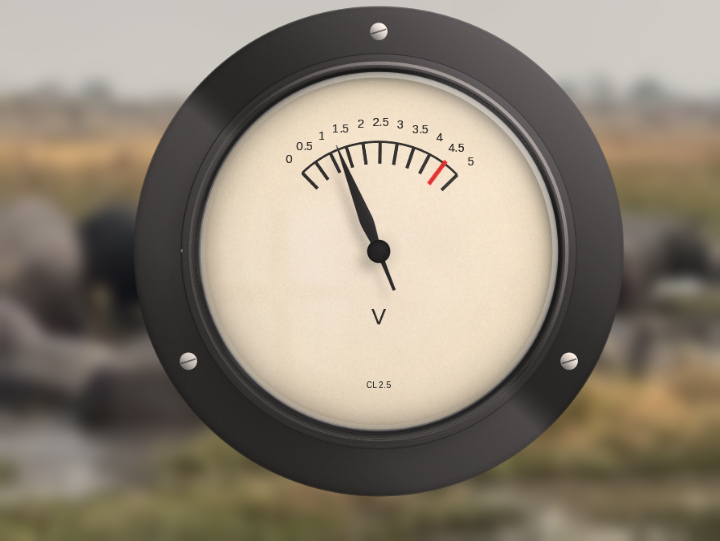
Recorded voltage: 1.25 V
